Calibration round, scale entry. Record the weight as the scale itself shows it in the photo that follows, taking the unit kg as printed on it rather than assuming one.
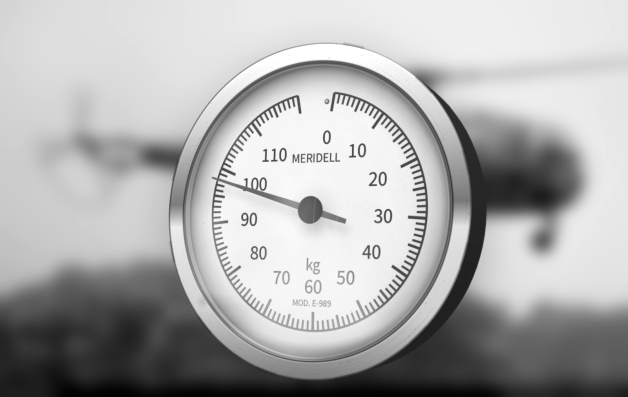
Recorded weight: 98 kg
